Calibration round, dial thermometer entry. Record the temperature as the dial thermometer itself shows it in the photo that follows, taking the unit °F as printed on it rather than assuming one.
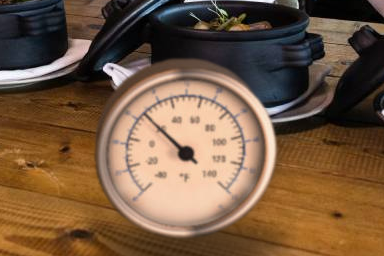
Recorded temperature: 20 °F
